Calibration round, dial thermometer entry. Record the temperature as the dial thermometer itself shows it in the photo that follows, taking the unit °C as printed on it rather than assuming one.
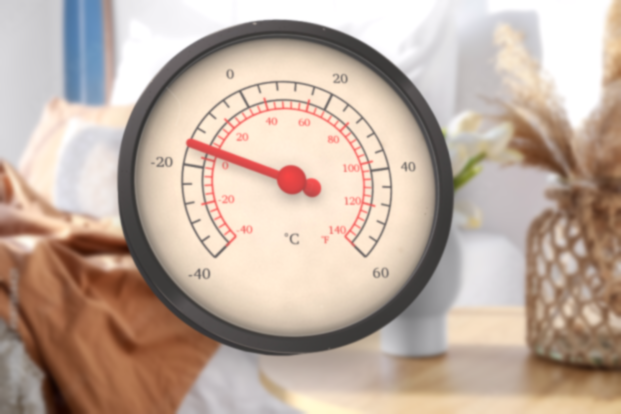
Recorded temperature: -16 °C
